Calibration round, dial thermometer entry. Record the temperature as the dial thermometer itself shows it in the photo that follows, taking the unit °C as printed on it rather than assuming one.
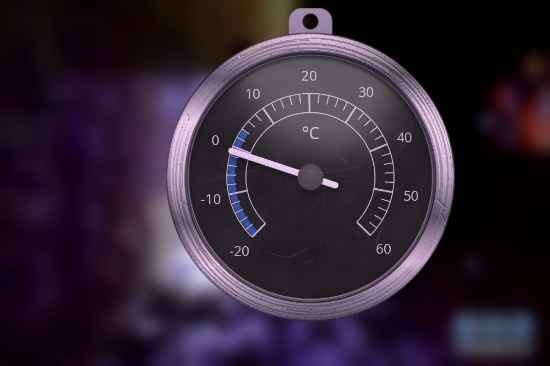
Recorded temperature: -1 °C
